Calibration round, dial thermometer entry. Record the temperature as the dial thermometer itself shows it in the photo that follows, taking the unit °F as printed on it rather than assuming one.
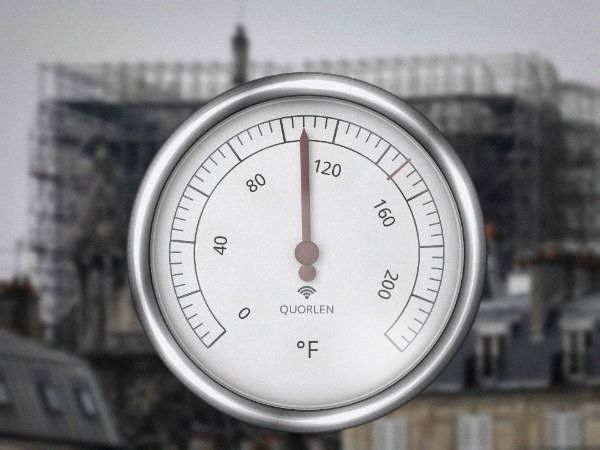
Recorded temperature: 108 °F
